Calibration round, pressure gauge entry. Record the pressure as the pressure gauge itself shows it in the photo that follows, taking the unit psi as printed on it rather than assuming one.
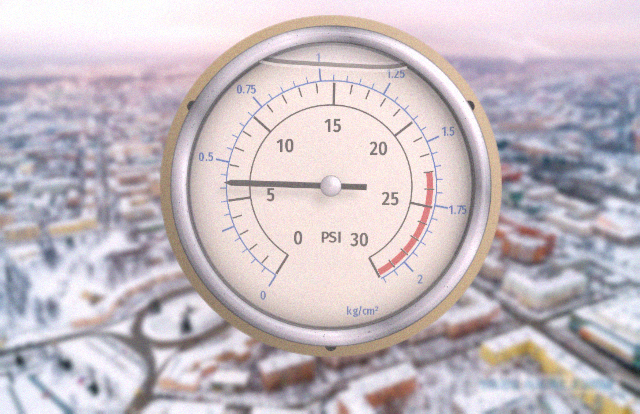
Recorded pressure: 6 psi
